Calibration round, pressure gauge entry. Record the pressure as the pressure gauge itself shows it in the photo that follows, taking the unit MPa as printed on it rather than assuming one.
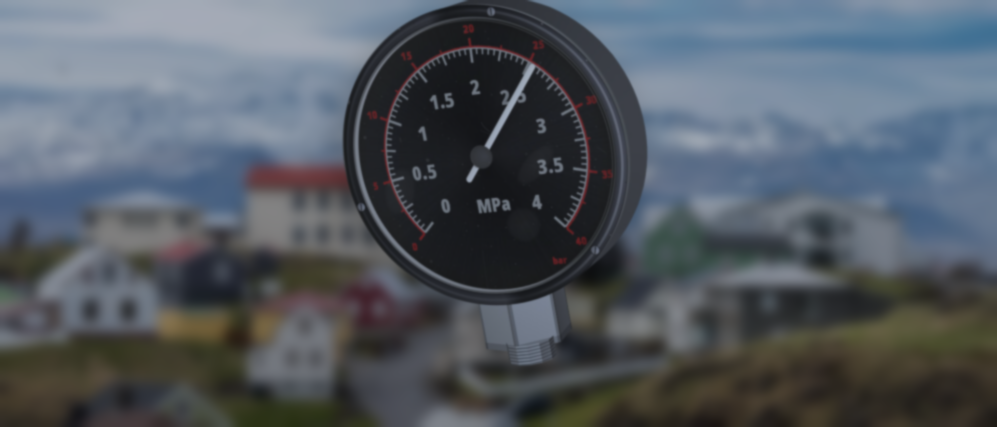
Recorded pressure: 2.55 MPa
